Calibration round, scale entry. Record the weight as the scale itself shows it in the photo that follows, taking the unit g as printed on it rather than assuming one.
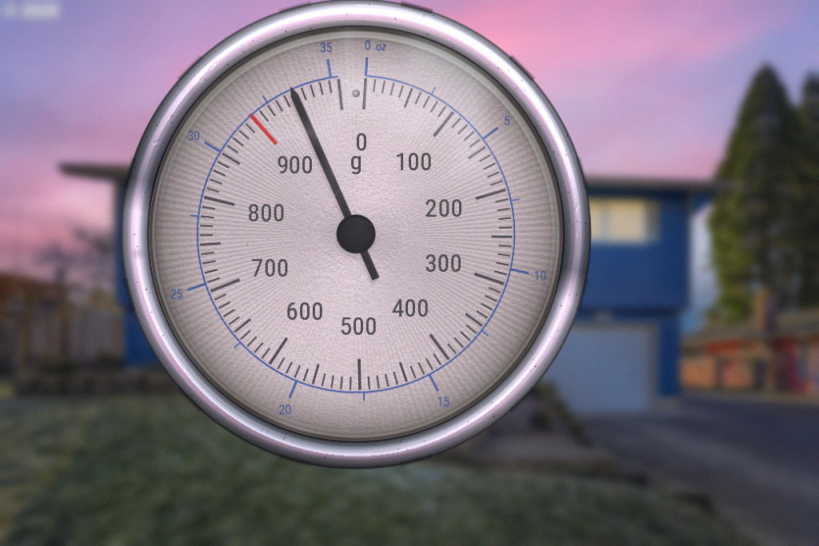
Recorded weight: 950 g
